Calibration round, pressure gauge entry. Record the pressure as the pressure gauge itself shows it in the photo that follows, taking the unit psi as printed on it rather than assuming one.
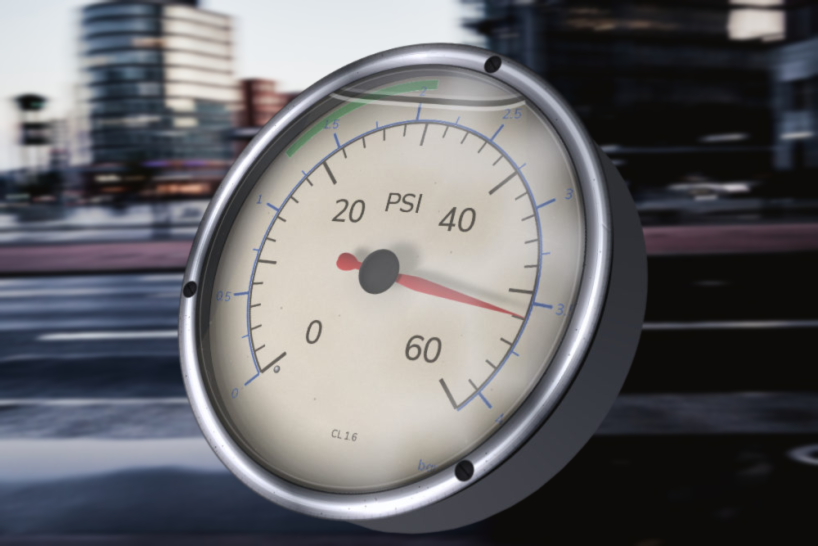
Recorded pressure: 52 psi
